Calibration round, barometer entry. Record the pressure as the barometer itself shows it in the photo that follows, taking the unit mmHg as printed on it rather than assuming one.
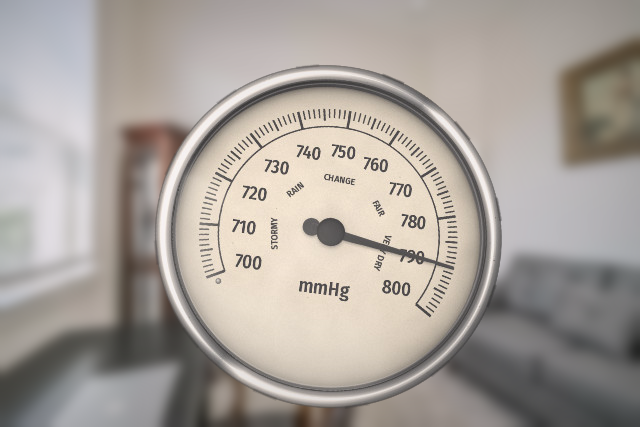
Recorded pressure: 790 mmHg
